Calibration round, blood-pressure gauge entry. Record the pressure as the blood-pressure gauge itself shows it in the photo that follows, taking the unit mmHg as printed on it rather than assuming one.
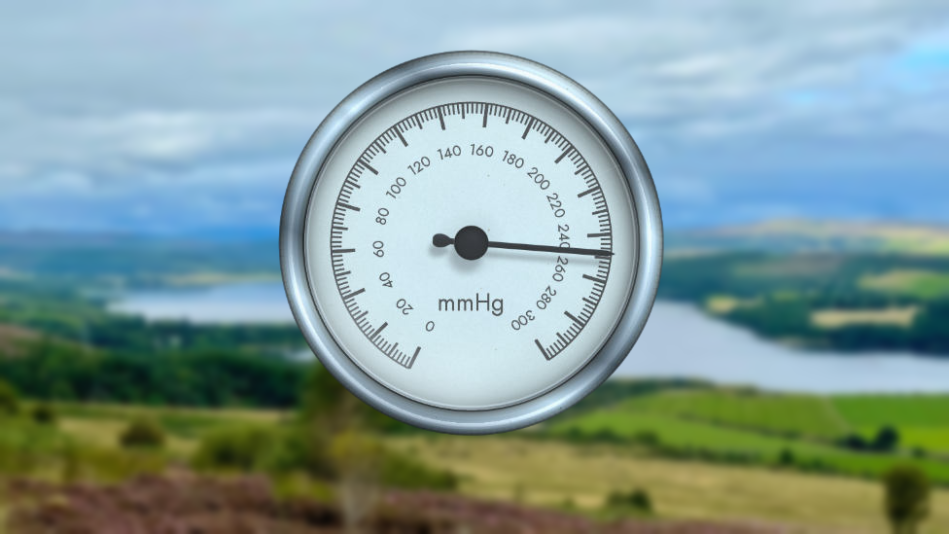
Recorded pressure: 248 mmHg
